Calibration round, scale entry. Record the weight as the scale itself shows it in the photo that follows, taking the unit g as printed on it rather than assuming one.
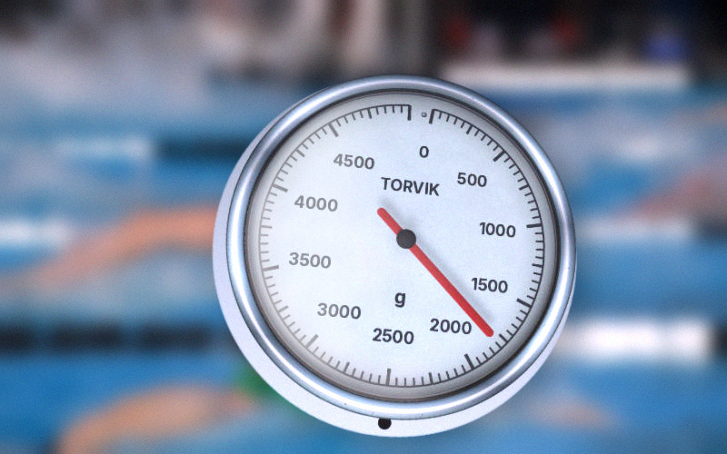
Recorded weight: 1800 g
